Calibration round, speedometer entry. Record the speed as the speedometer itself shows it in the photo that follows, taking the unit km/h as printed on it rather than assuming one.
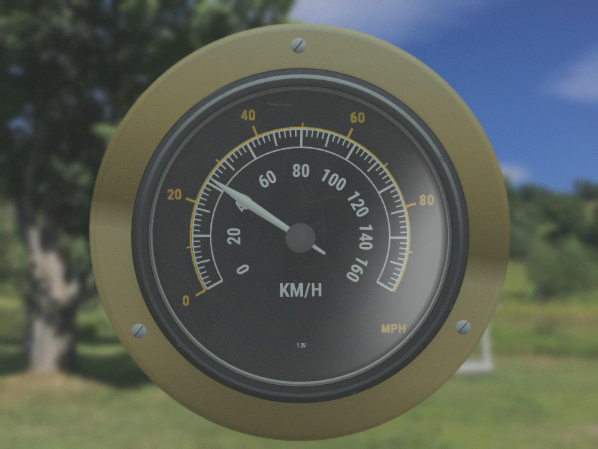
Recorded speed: 42 km/h
